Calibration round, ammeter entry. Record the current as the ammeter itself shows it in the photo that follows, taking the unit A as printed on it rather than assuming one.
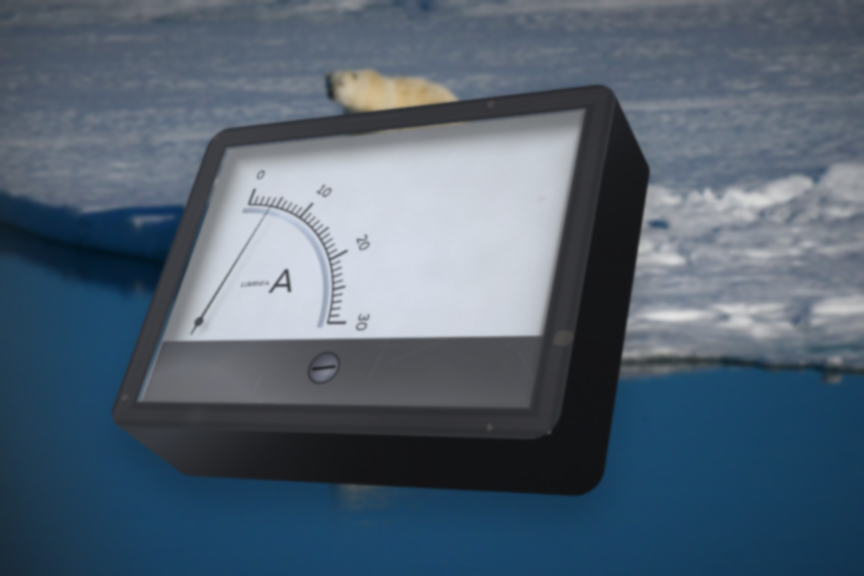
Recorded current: 5 A
